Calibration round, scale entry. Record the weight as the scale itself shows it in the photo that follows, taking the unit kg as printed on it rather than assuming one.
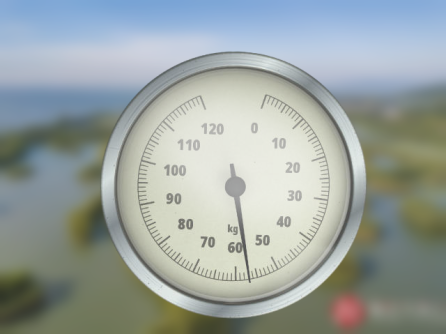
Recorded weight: 57 kg
